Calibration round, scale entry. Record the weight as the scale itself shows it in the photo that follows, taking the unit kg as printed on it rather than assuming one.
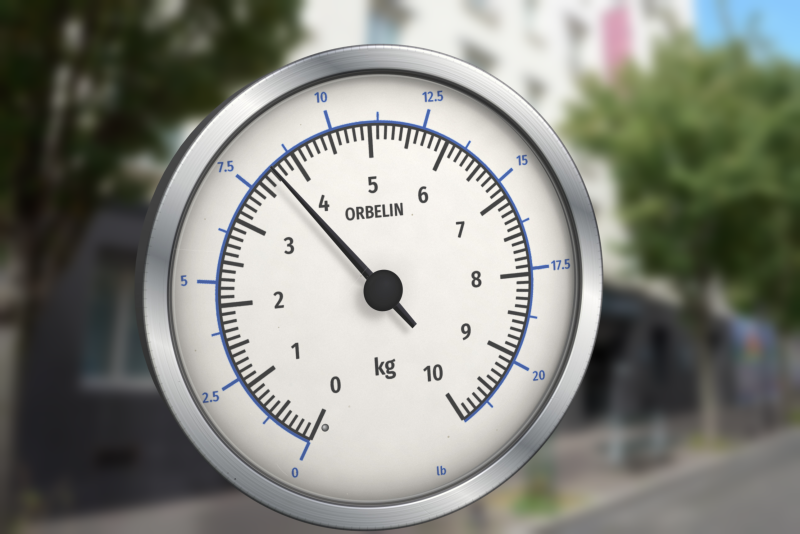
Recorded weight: 3.7 kg
